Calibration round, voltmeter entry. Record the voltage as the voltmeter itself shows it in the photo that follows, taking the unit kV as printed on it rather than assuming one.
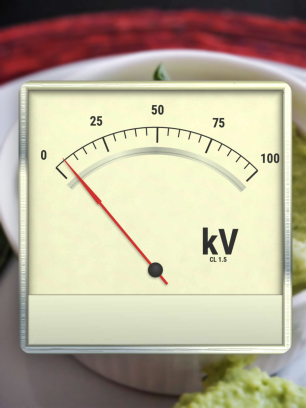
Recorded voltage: 5 kV
